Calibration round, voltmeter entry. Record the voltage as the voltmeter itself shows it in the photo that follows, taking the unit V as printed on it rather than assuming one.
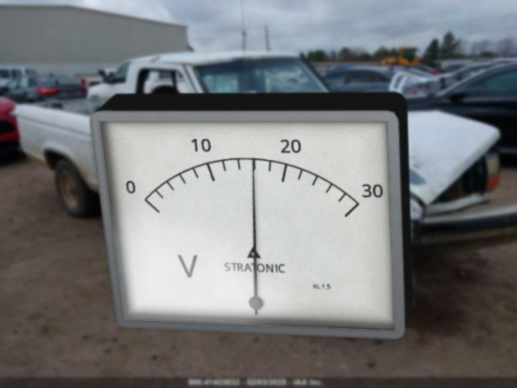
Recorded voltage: 16 V
